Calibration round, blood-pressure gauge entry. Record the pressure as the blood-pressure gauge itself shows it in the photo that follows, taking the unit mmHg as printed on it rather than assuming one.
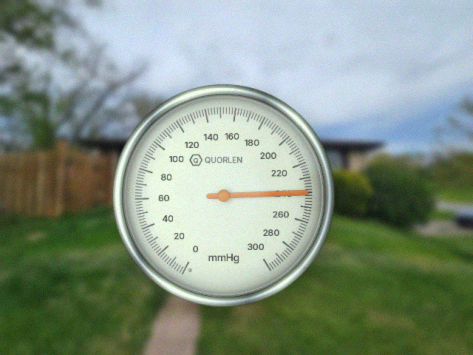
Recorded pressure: 240 mmHg
